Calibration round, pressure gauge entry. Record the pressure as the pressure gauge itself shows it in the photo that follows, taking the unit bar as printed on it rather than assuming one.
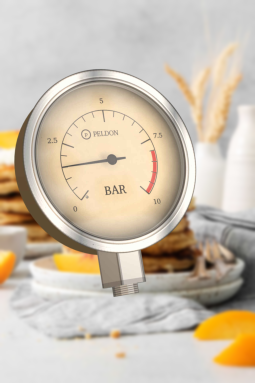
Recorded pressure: 1.5 bar
